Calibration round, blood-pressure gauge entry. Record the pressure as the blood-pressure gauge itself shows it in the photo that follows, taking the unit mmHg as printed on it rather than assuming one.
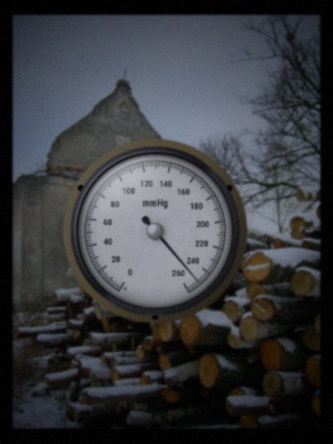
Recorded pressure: 250 mmHg
